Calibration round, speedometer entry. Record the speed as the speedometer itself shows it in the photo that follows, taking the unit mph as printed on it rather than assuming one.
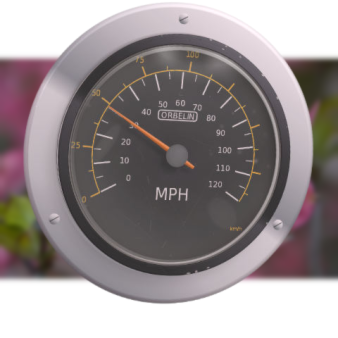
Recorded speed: 30 mph
